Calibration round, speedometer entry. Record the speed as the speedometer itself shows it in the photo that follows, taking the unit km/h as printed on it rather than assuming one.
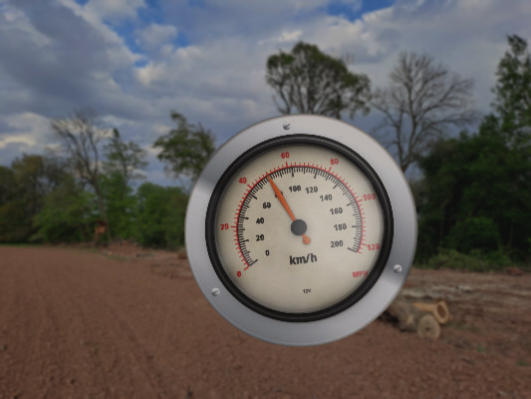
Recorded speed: 80 km/h
